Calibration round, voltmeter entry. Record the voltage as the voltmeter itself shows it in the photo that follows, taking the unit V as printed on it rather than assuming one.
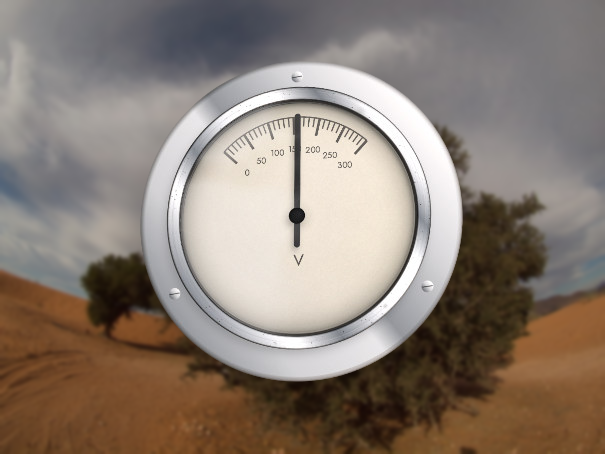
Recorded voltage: 160 V
